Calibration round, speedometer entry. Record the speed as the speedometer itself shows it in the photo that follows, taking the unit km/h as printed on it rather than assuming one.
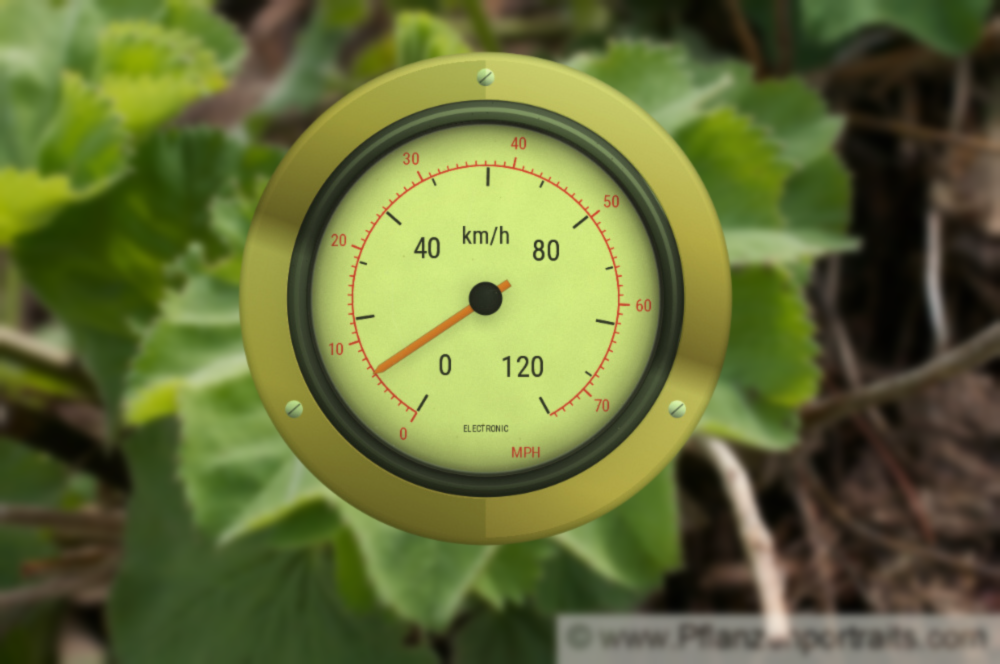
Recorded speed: 10 km/h
